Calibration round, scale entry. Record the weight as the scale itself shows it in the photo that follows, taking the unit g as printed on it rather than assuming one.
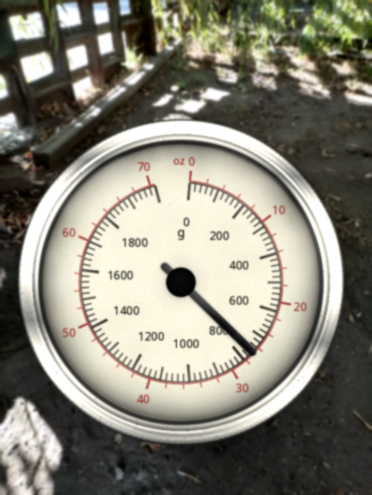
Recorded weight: 760 g
